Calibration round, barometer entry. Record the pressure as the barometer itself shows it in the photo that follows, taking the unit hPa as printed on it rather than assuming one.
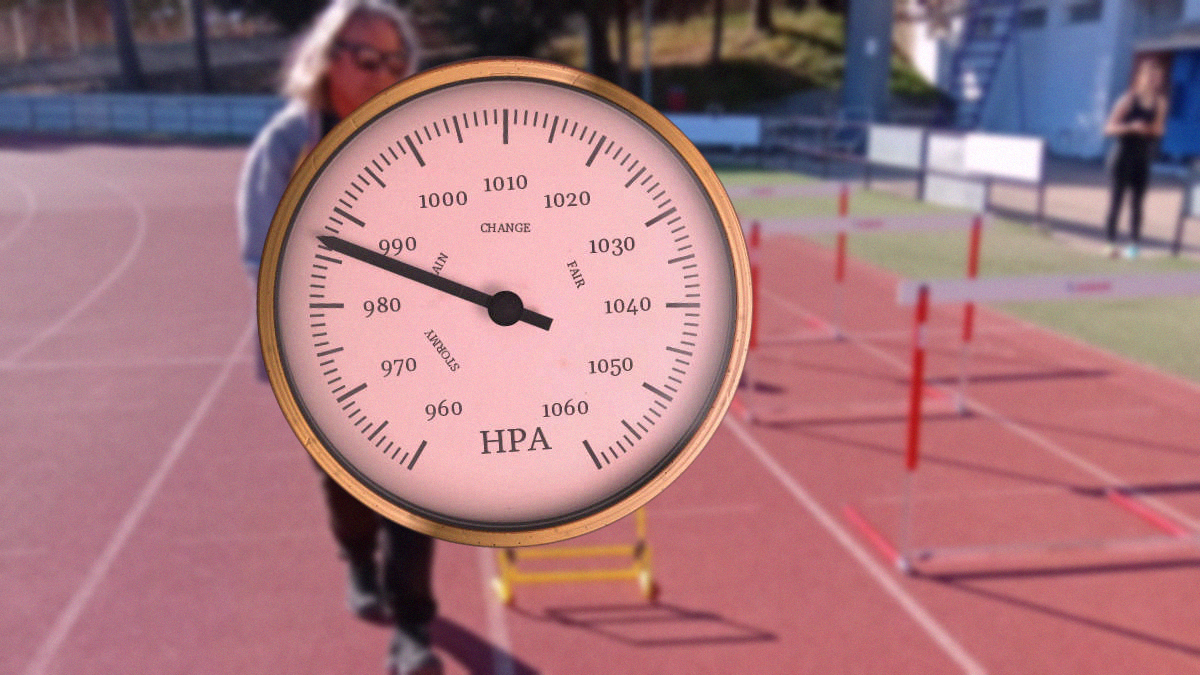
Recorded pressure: 987 hPa
